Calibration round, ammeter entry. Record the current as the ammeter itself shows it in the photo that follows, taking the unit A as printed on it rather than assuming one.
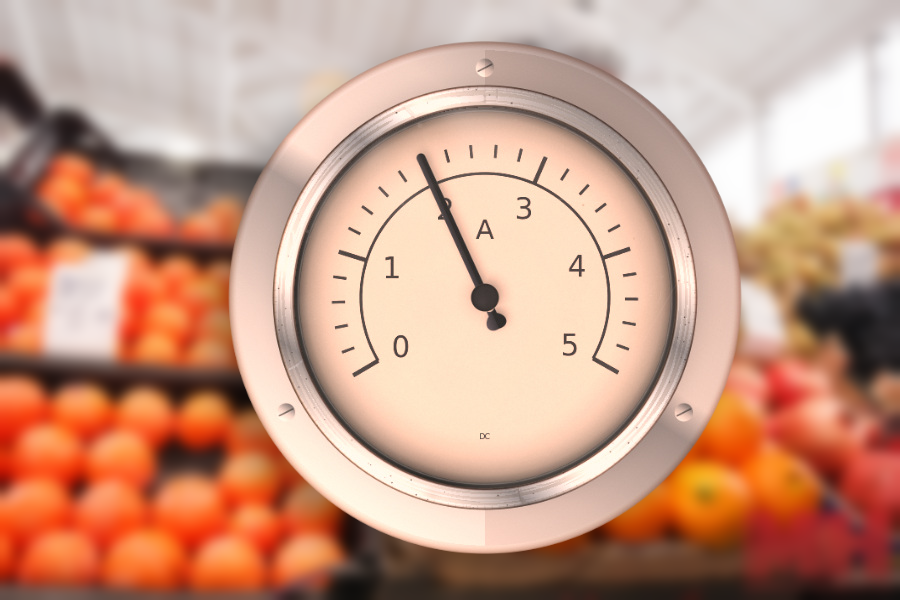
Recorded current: 2 A
